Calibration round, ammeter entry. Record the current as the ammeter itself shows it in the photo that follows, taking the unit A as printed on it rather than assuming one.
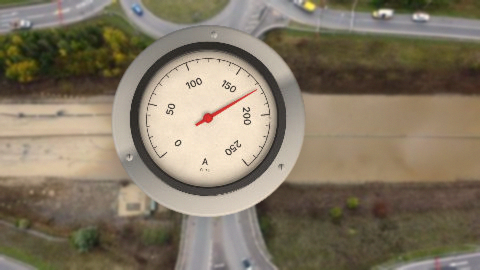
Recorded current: 175 A
